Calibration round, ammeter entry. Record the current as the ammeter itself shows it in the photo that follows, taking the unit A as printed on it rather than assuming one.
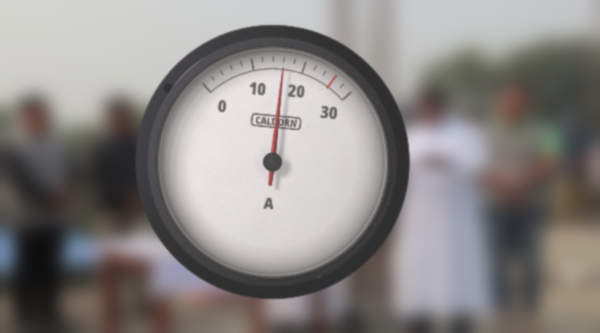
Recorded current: 16 A
